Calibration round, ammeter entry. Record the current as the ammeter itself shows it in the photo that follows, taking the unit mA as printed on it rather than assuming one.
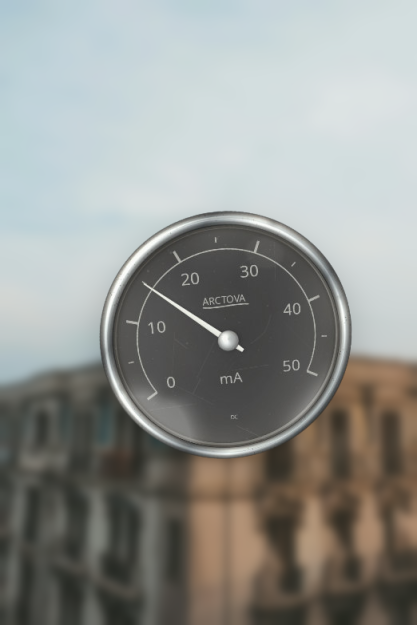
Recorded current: 15 mA
